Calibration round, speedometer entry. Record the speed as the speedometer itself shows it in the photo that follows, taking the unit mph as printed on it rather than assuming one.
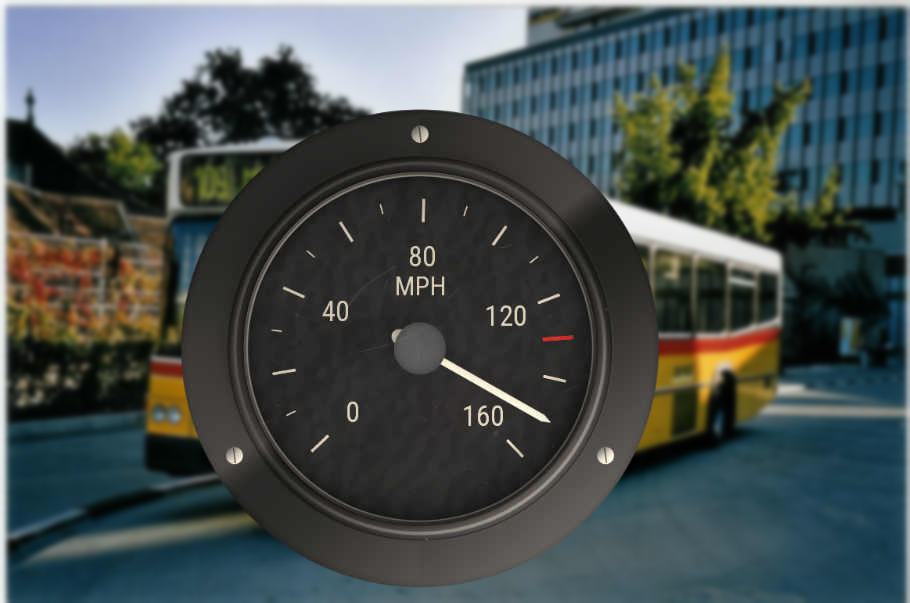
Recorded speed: 150 mph
